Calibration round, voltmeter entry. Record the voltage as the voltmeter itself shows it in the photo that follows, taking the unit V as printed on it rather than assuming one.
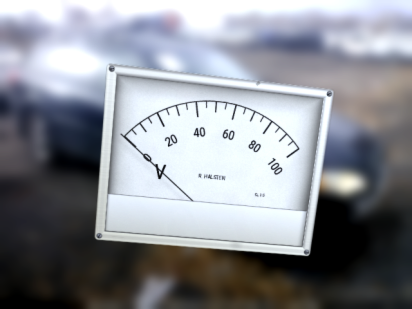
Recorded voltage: 0 V
